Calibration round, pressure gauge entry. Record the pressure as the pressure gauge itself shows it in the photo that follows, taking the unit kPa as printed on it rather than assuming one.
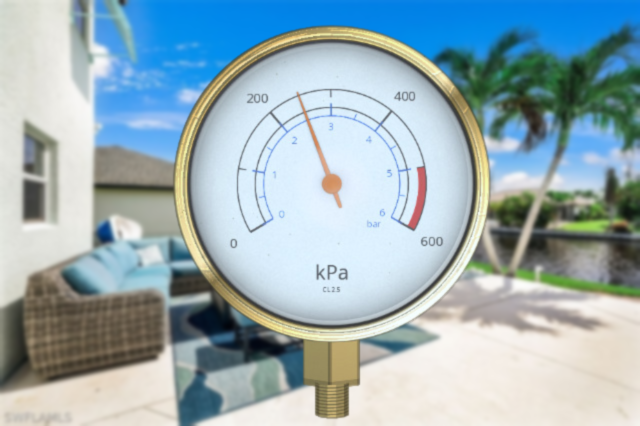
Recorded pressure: 250 kPa
